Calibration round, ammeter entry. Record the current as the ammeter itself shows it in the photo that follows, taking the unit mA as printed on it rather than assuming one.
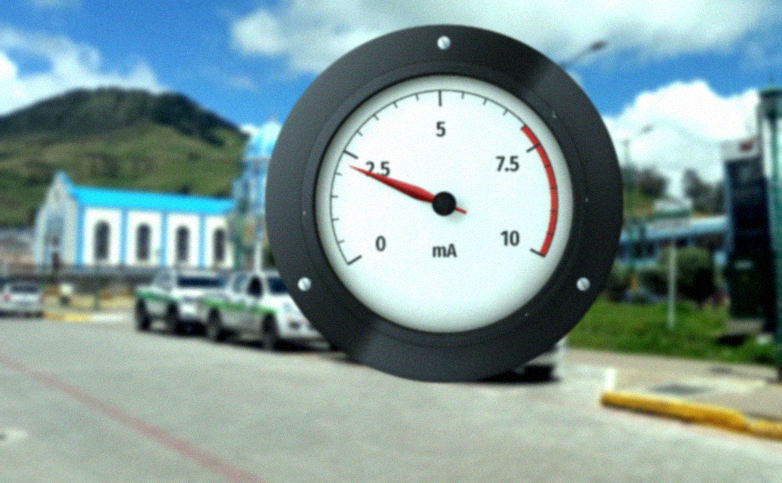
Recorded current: 2.25 mA
